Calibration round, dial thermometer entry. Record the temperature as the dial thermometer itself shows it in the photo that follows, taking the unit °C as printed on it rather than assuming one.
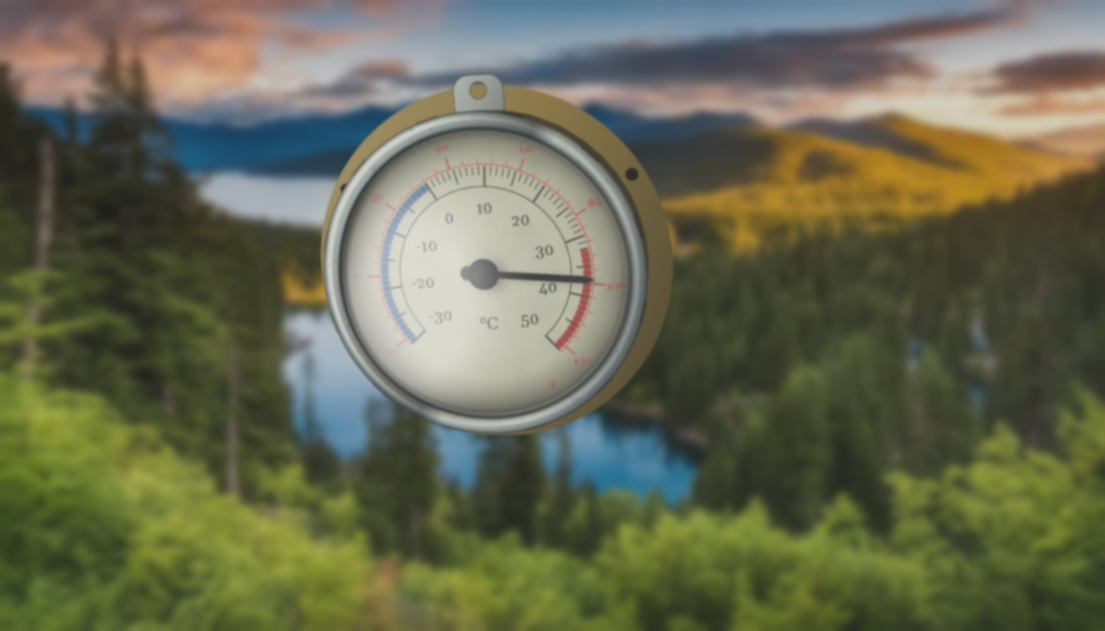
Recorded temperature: 37 °C
